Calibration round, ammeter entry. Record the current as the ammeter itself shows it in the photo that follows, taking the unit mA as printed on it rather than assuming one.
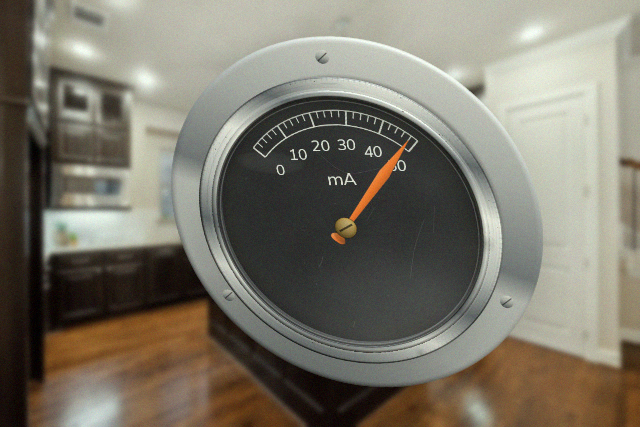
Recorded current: 48 mA
